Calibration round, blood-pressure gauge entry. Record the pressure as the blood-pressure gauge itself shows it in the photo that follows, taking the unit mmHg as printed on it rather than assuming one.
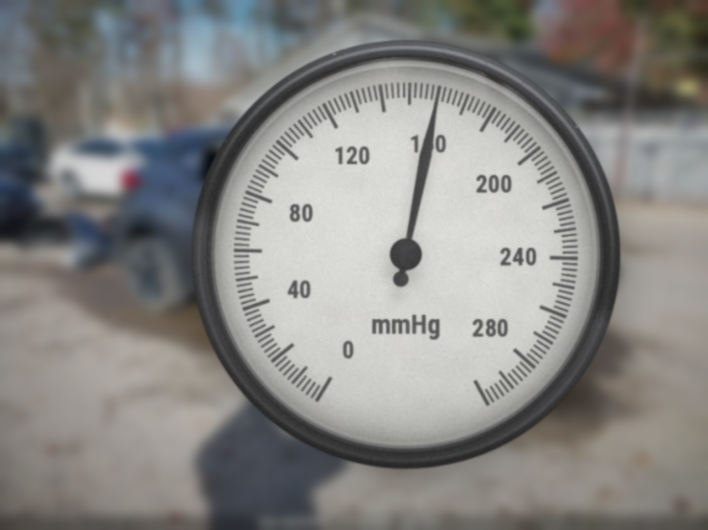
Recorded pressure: 160 mmHg
